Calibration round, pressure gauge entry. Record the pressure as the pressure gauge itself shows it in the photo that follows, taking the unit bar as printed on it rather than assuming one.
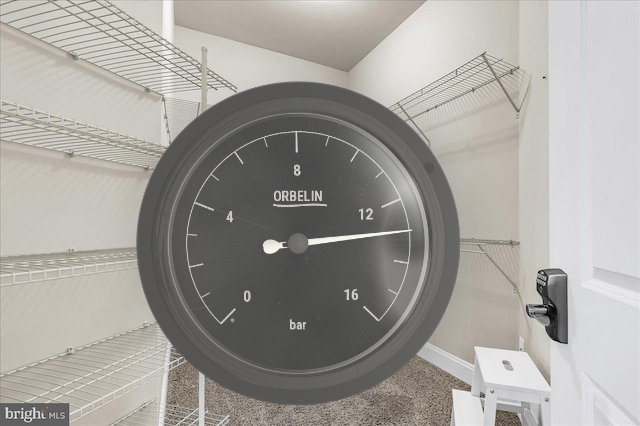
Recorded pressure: 13 bar
